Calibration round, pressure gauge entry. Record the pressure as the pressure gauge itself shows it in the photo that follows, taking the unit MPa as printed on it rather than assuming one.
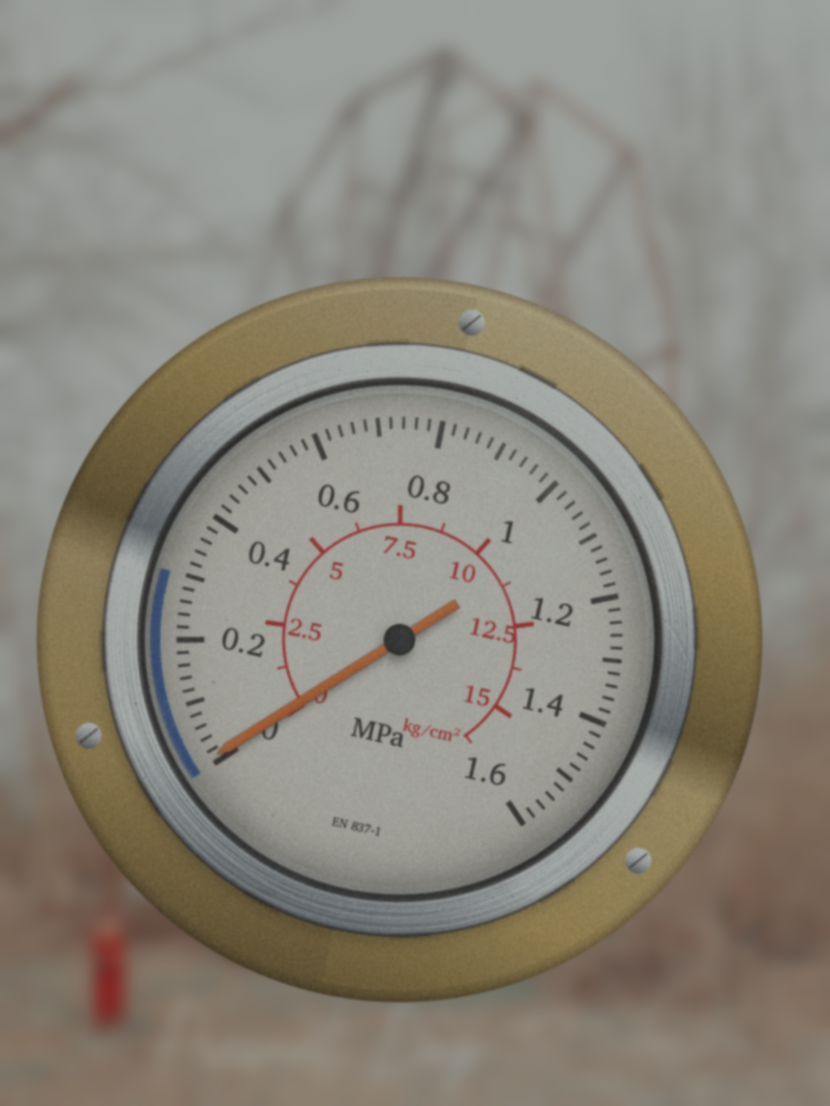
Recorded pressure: 0.01 MPa
